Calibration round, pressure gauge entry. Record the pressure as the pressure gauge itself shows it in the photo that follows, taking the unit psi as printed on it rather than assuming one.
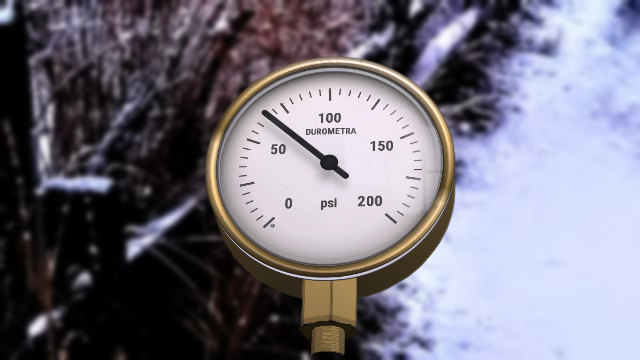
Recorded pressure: 65 psi
